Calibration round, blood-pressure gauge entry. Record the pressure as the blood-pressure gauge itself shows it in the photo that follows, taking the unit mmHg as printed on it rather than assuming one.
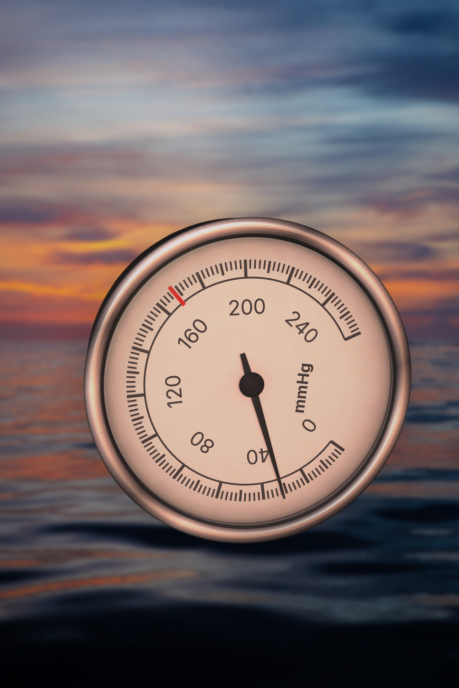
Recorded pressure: 32 mmHg
